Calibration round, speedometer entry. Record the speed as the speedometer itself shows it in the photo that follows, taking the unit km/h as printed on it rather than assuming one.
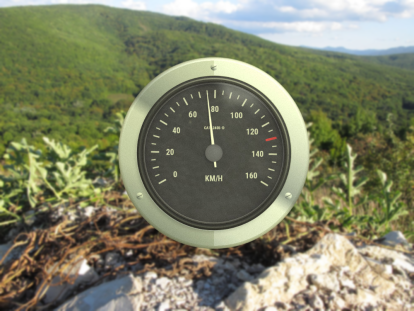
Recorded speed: 75 km/h
